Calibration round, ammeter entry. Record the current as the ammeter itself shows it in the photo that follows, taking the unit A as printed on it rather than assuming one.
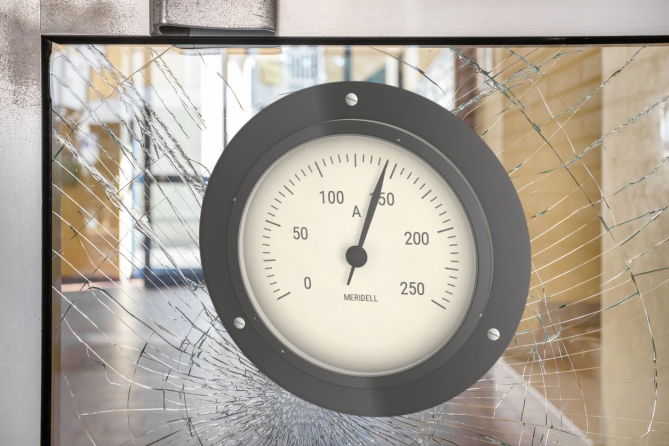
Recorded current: 145 A
